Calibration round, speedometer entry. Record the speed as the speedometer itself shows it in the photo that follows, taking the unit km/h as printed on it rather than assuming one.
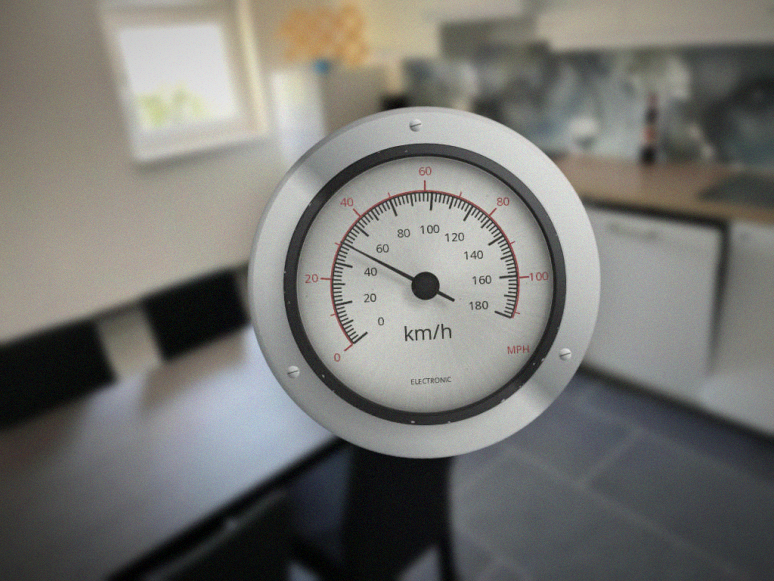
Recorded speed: 50 km/h
